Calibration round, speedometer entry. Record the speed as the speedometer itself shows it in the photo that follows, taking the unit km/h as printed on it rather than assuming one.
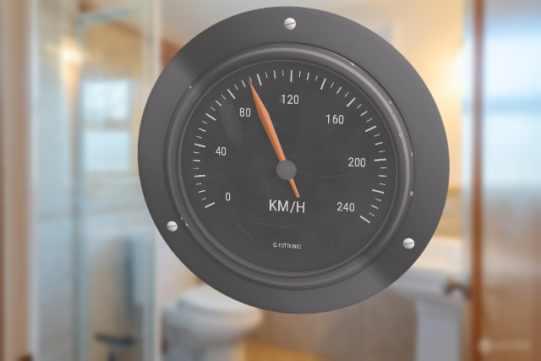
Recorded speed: 95 km/h
